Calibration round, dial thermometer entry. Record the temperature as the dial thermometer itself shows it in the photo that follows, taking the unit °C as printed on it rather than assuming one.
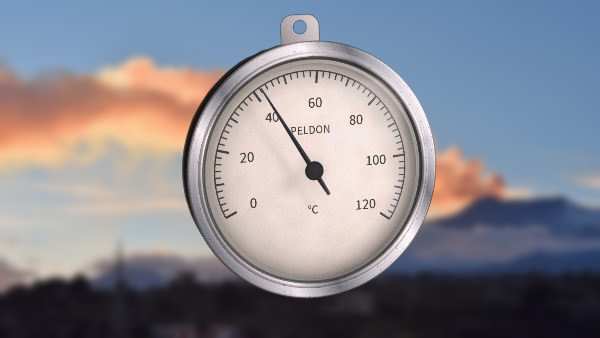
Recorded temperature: 42 °C
